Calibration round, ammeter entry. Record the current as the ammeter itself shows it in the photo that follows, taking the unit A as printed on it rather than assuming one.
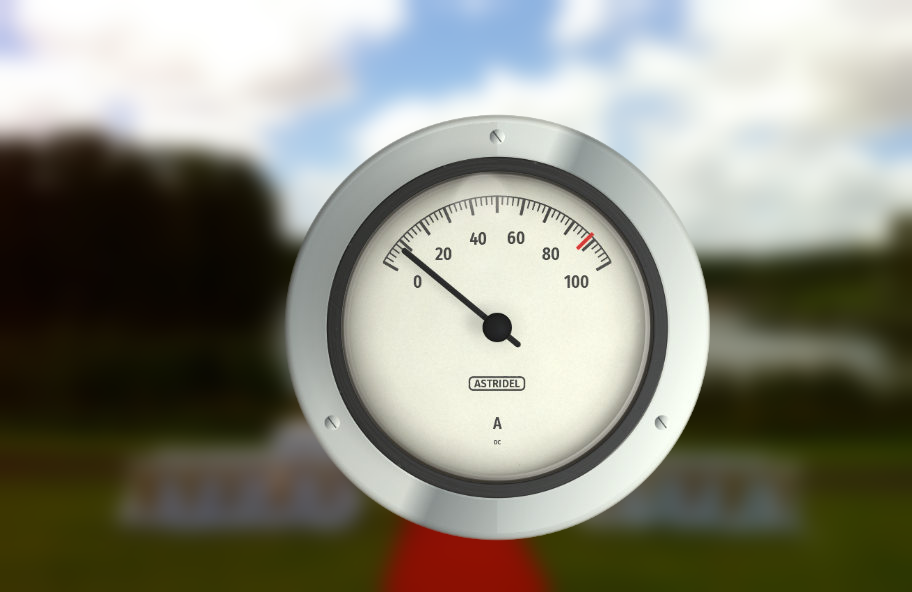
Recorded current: 8 A
